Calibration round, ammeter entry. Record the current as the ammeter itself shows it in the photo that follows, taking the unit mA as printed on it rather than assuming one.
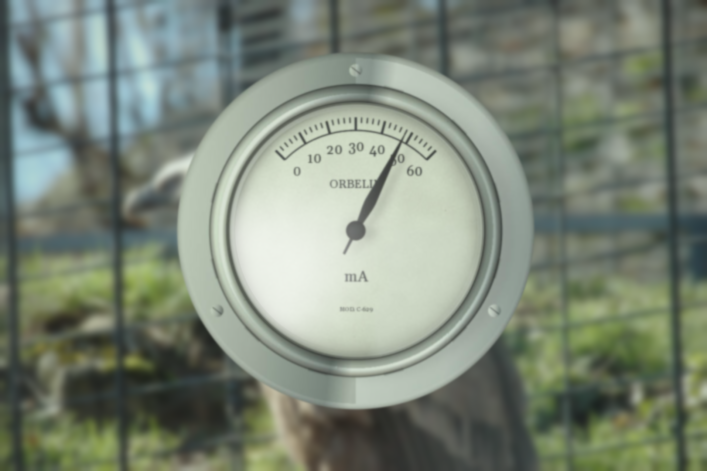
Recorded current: 48 mA
